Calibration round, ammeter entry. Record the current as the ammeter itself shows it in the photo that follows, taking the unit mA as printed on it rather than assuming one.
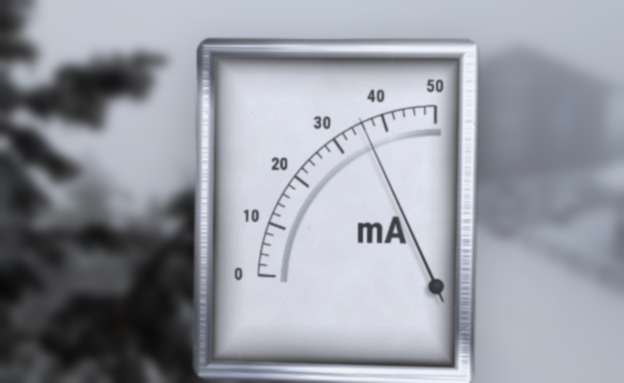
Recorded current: 36 mA
